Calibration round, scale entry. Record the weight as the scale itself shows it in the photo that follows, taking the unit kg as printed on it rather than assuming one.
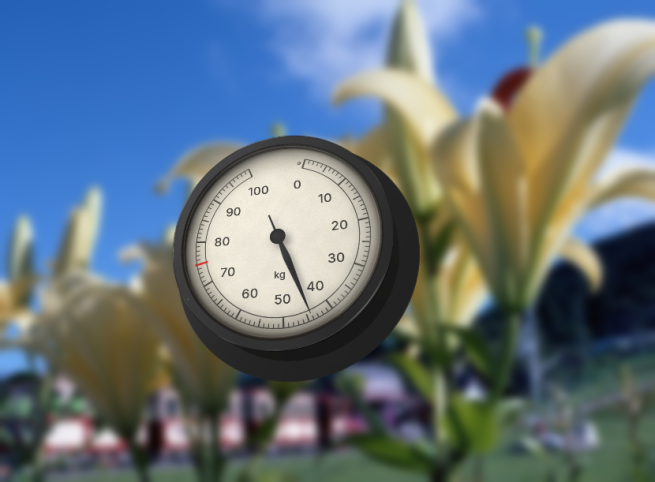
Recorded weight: 44 kg
